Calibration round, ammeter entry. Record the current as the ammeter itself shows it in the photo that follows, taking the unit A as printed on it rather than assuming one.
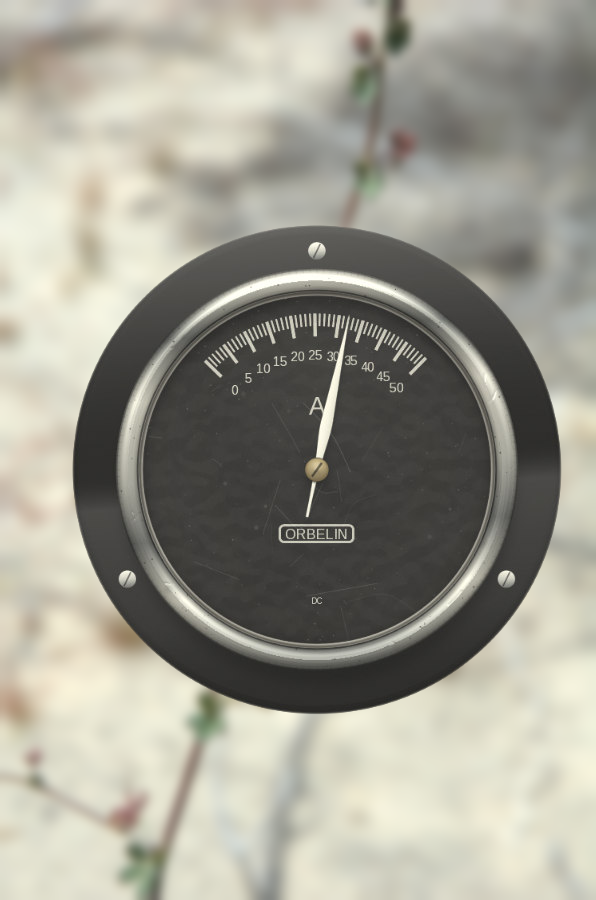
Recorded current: 32 A
